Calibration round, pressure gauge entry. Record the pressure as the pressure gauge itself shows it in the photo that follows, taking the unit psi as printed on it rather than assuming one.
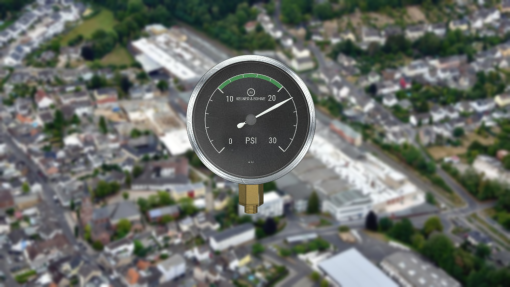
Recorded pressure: 22 psi
